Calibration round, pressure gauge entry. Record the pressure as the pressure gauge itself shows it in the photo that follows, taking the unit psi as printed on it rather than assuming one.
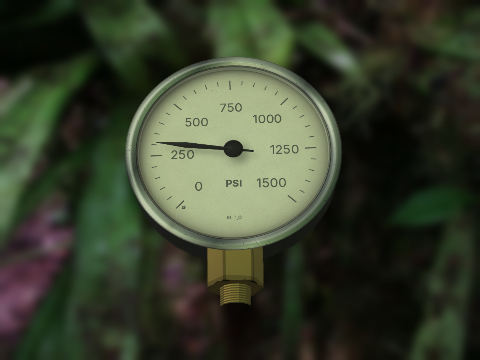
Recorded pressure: 300 psi
